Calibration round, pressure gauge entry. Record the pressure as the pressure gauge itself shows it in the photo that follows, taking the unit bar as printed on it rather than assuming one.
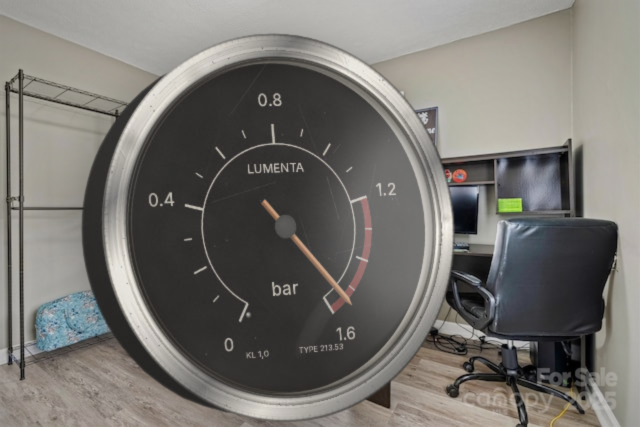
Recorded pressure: 1.55 bar
